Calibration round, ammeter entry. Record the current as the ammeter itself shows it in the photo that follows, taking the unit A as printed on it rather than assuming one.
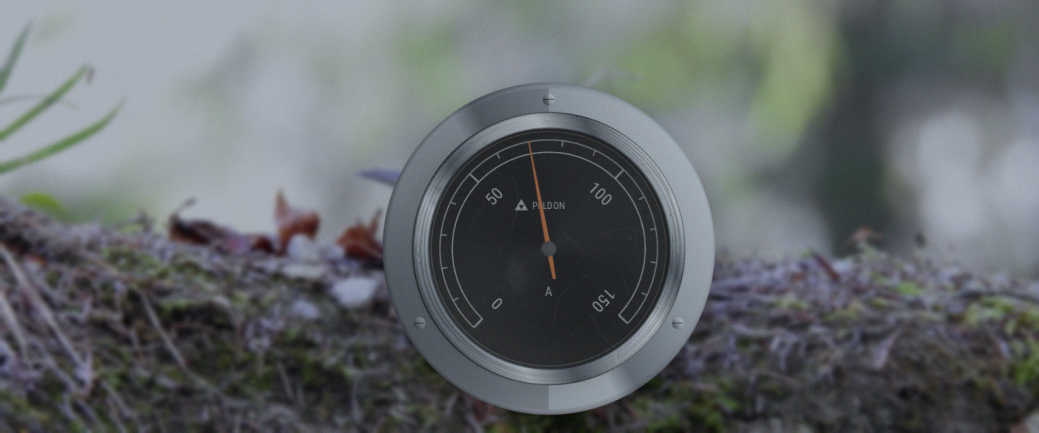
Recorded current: 70 A
